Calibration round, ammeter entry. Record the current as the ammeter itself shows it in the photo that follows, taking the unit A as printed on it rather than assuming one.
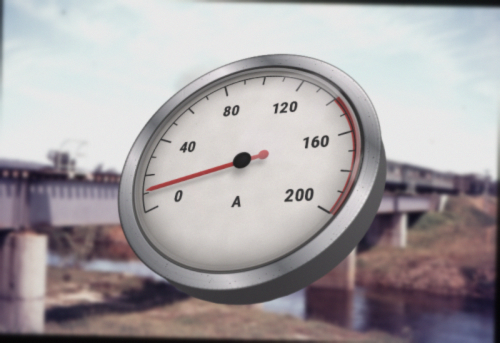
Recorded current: 10 A
